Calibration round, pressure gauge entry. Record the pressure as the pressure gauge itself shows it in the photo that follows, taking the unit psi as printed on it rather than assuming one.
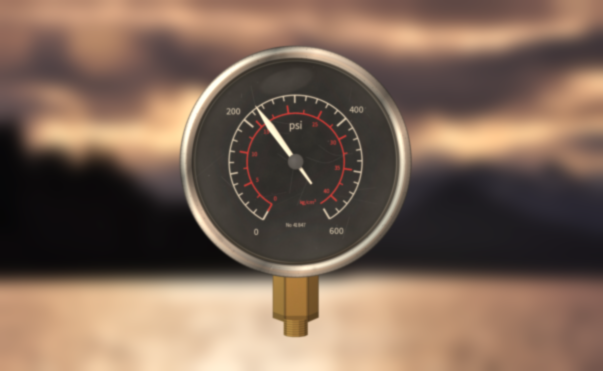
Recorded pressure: 230 psi
